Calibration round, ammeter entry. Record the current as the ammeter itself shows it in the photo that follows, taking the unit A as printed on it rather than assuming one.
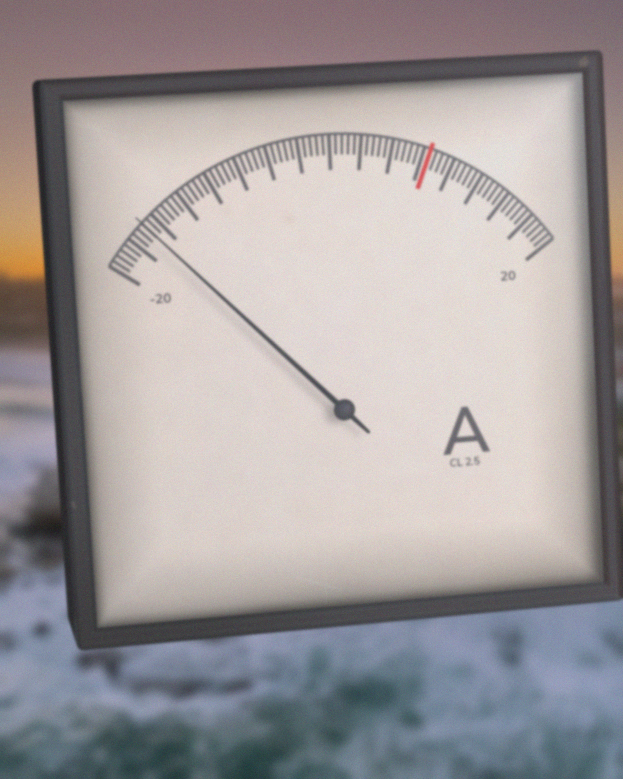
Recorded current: -16 A
